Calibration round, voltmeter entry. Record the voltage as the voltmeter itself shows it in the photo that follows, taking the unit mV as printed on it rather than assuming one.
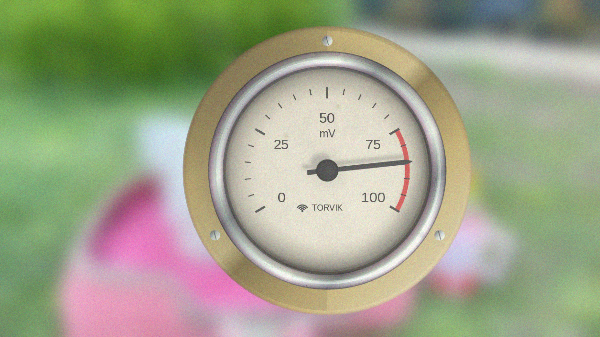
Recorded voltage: 85 mV
